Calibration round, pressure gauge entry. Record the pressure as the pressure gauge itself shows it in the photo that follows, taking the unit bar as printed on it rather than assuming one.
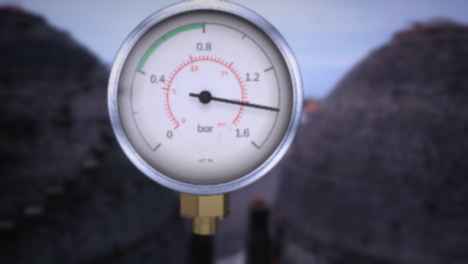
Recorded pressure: 1.4 bar
